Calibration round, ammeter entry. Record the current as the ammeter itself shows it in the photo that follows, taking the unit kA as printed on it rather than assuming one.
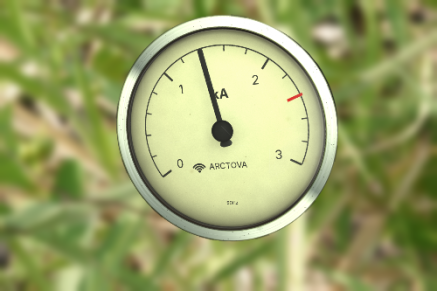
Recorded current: 1.4 kA
